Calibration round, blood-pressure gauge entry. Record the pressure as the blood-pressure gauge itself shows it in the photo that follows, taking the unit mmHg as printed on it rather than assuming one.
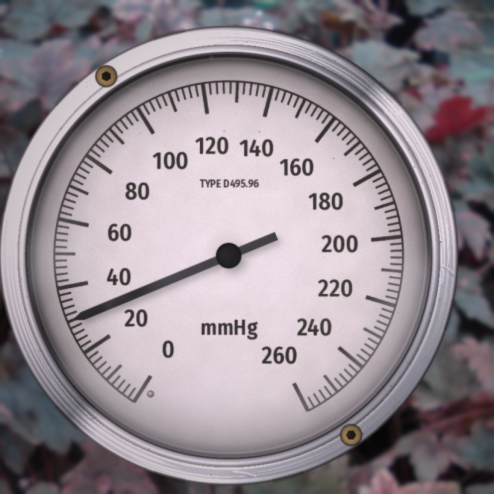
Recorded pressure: 30 mmHg
